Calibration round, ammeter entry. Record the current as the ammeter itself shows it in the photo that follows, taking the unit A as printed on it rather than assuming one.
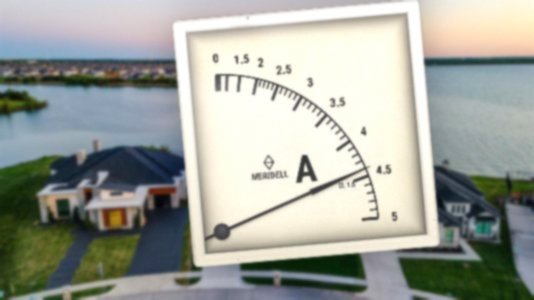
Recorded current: 4.4 A
